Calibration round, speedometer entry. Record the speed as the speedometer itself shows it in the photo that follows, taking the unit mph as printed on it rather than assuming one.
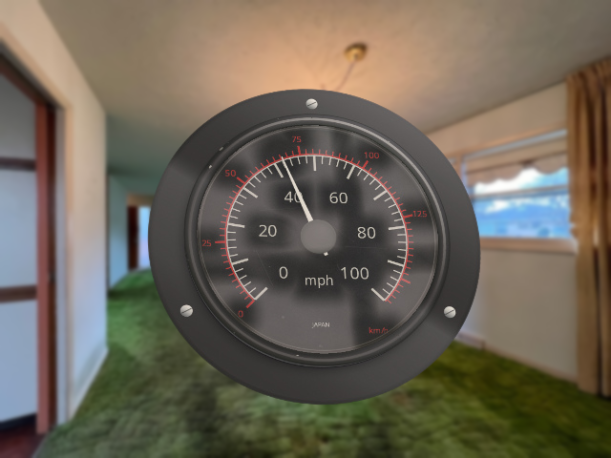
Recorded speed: 42 mph
